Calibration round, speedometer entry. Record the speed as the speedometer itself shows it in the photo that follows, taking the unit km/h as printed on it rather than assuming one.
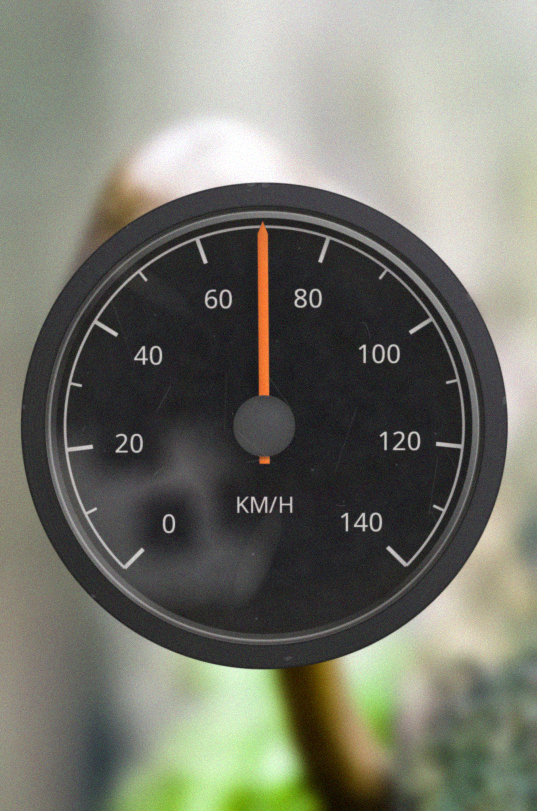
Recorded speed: 70 km/h
